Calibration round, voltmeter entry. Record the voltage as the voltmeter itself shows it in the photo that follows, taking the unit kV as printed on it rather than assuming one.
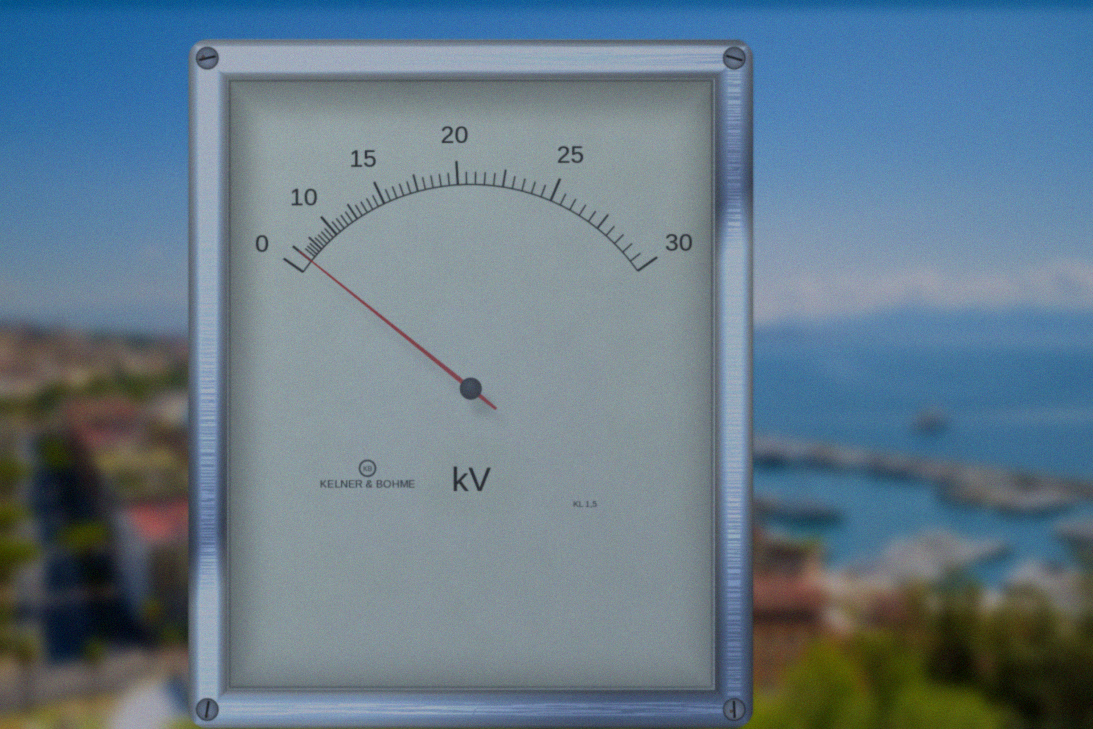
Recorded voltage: 5 kV
